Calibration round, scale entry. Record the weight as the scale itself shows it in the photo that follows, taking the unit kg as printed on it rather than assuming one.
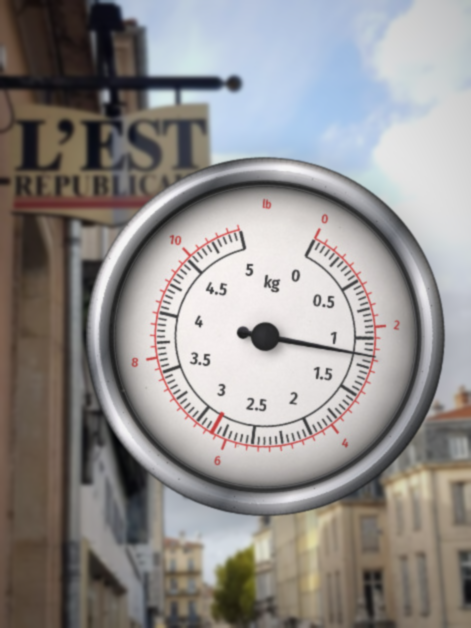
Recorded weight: 1.15 kg
